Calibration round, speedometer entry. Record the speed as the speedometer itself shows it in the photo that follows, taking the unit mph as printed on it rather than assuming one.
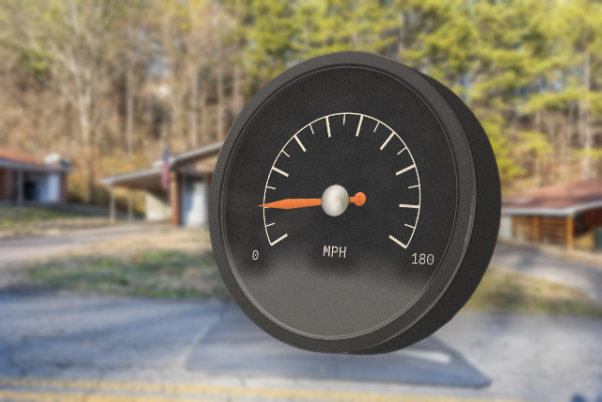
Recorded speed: 20 mph
